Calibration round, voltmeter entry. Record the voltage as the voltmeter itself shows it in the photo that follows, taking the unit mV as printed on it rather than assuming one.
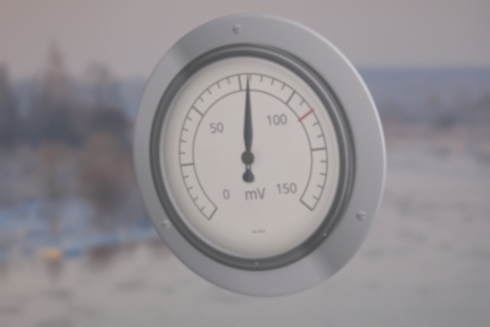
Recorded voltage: 80 mV
